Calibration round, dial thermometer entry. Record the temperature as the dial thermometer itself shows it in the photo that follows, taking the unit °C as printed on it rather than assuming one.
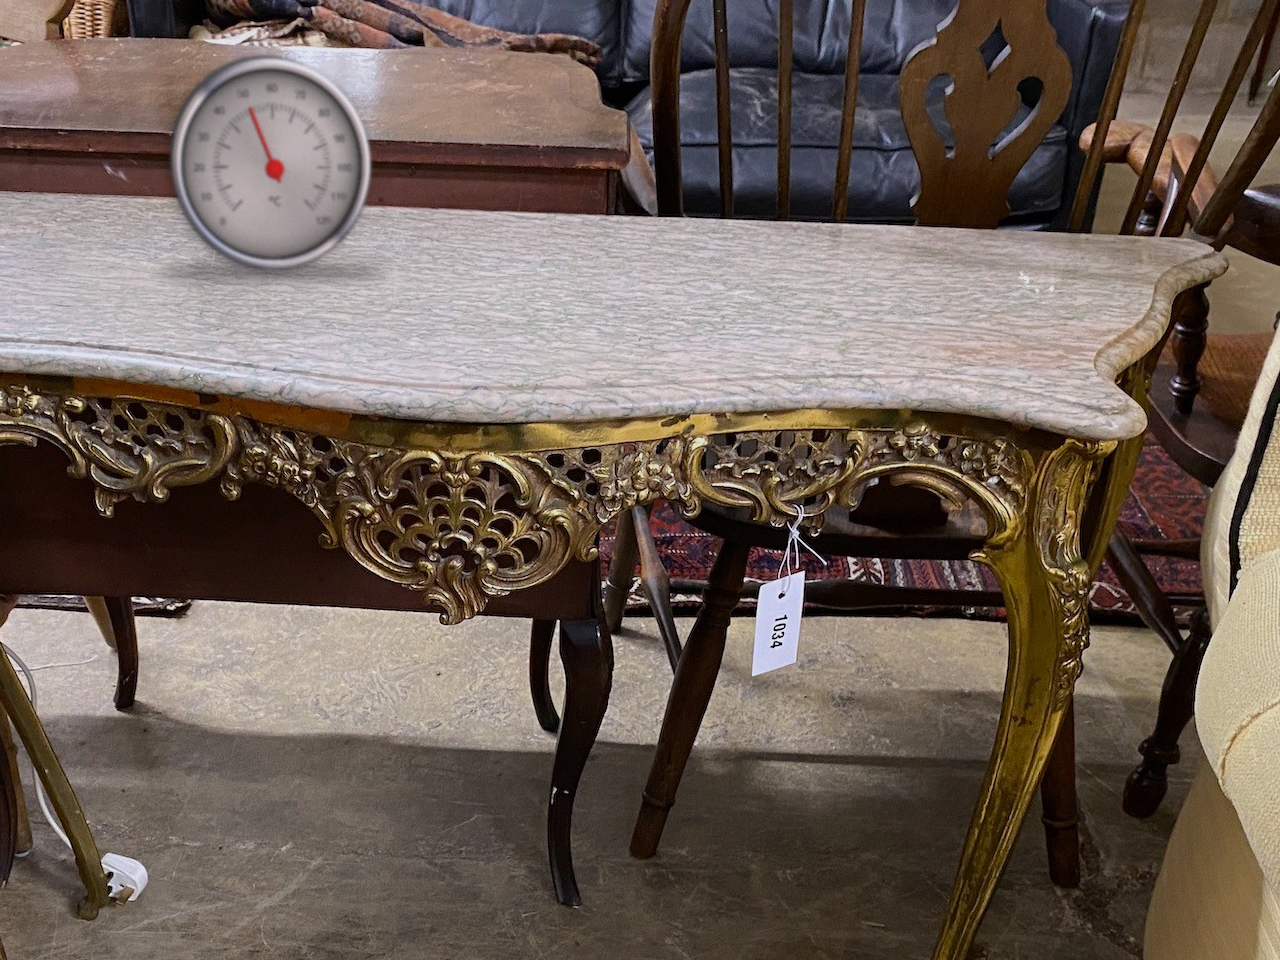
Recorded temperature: 50 °C
